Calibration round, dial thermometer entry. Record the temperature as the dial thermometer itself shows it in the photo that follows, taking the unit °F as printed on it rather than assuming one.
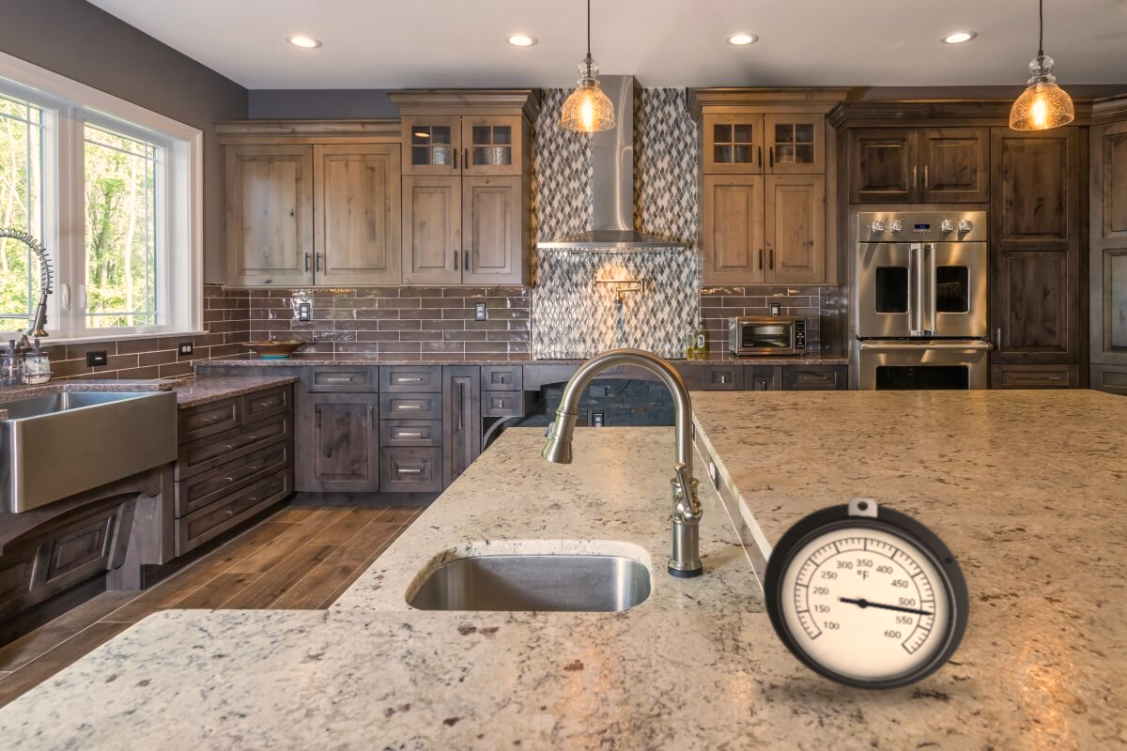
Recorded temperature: 520 °F
